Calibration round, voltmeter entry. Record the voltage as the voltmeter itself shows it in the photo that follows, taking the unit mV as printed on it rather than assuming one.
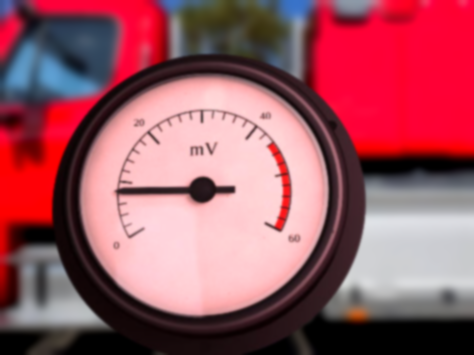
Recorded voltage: 8 mV
